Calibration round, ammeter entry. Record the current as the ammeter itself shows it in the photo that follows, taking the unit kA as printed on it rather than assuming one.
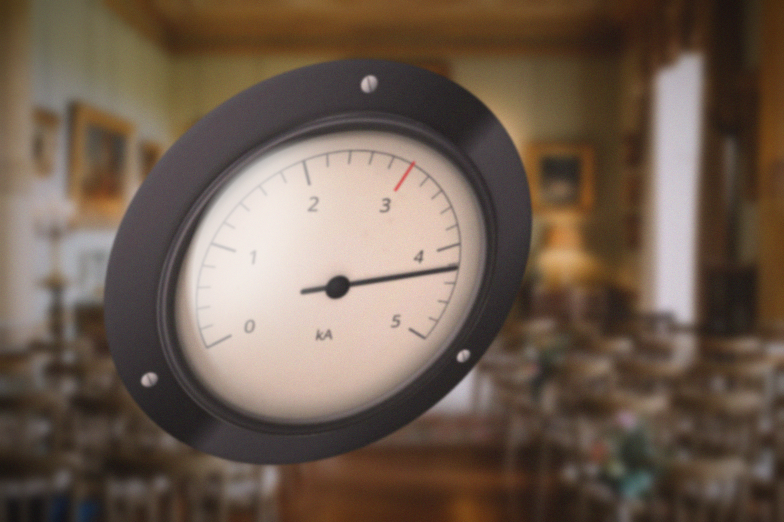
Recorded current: 4.2 kA
